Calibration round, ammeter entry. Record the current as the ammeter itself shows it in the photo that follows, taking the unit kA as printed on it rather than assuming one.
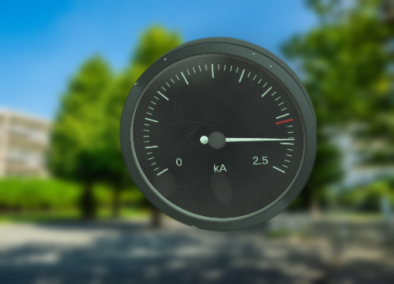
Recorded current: 2.2 kA
